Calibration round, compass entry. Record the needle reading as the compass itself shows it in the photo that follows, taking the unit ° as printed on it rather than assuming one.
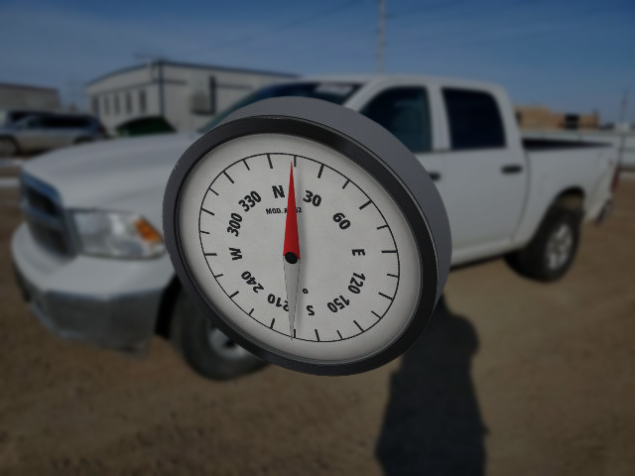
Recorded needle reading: 15 °
